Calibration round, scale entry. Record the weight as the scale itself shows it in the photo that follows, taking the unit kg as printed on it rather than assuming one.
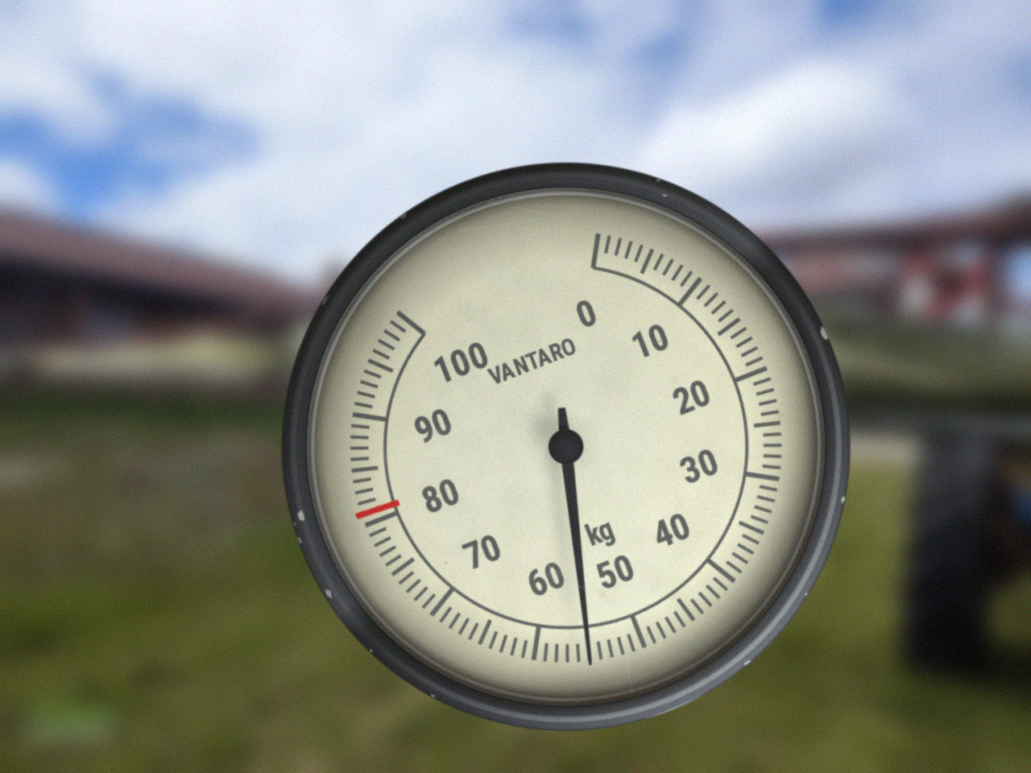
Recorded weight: 55 kg
